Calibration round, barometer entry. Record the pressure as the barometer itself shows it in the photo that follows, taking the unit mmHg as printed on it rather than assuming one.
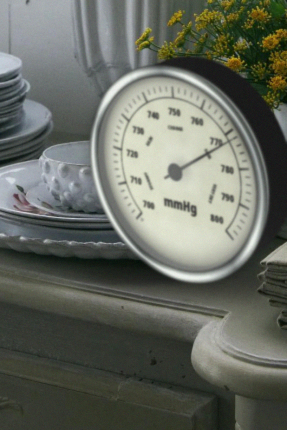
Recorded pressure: 772 mmHg
